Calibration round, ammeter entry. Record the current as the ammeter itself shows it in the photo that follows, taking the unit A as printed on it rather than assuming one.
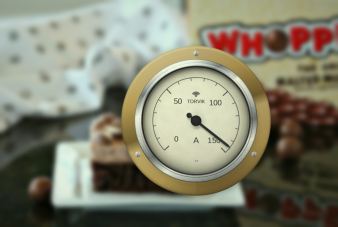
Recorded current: 145 A
